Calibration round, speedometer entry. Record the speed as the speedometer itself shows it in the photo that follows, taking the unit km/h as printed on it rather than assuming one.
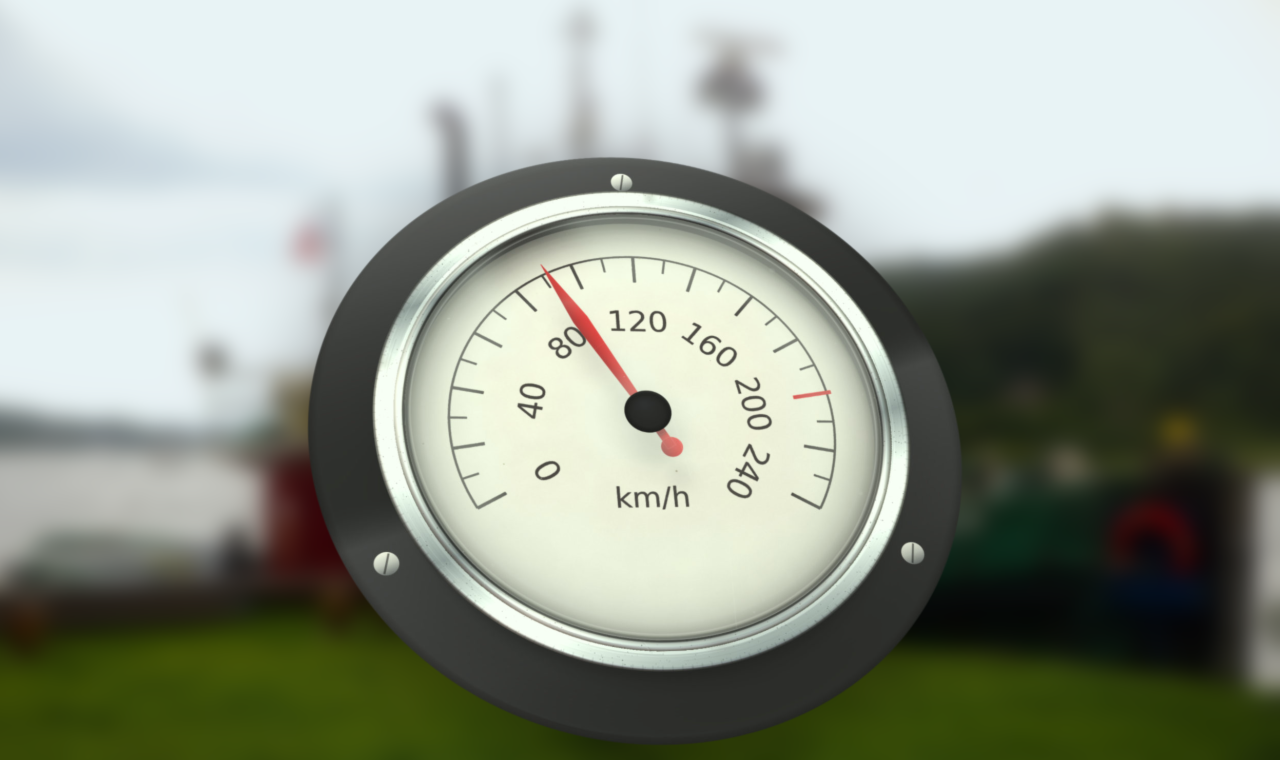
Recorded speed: 90 km/h
